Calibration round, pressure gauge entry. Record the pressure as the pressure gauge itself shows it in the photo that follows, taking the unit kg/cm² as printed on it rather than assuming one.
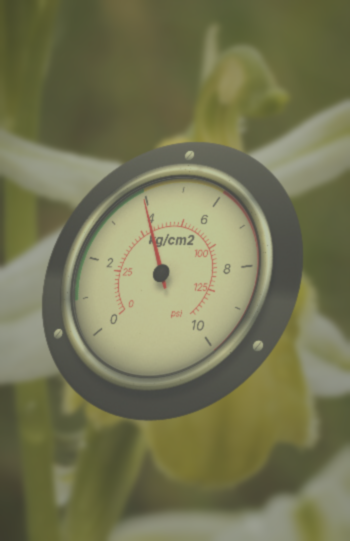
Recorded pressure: 4 kg/cm²
